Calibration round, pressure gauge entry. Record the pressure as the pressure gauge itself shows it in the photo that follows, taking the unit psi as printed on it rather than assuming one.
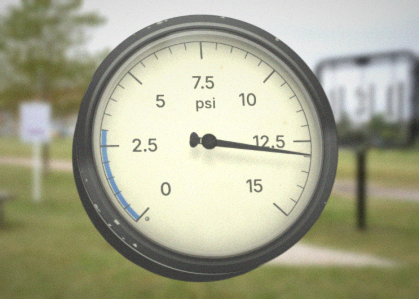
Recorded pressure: 13 psi
